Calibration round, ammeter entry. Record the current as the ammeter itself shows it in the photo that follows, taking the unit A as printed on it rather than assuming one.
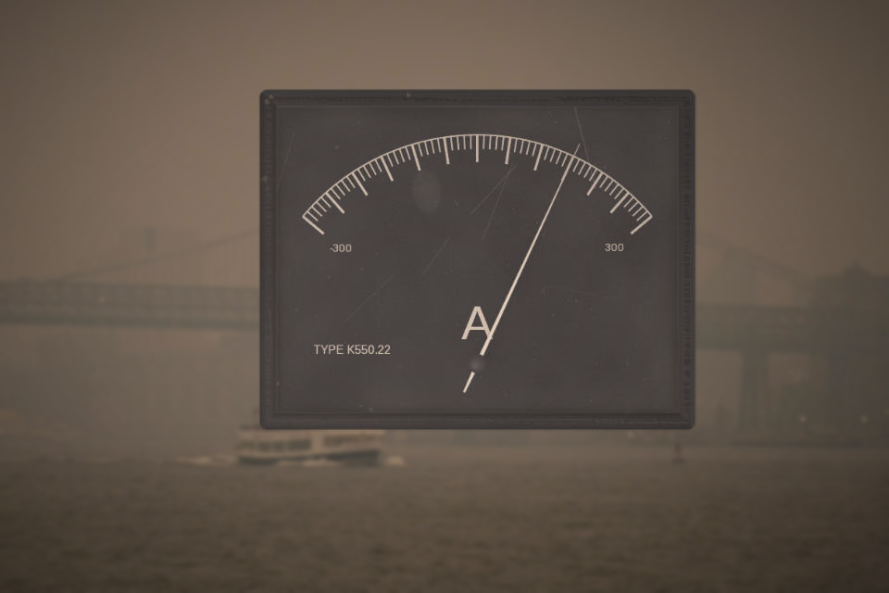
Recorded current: 150 A
